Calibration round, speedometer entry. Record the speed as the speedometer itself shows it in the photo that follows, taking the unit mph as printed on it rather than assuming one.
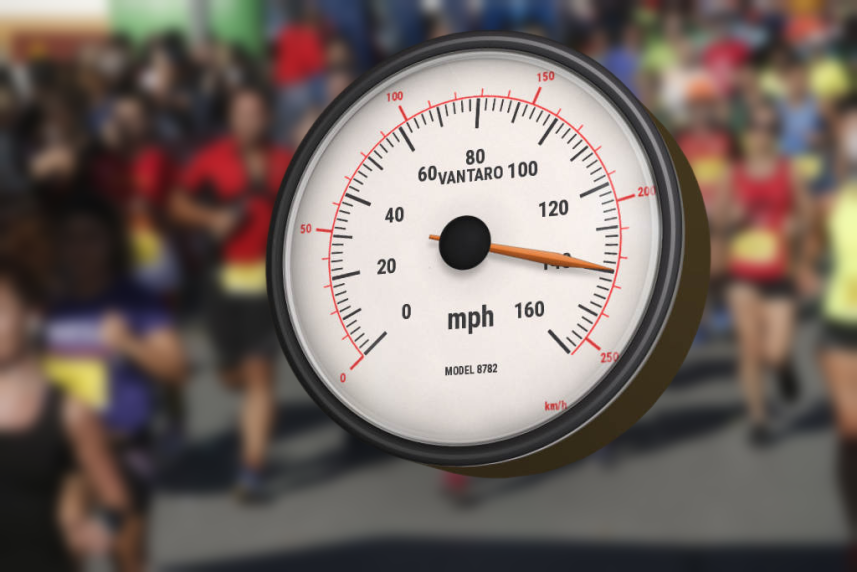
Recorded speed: 140 mph
